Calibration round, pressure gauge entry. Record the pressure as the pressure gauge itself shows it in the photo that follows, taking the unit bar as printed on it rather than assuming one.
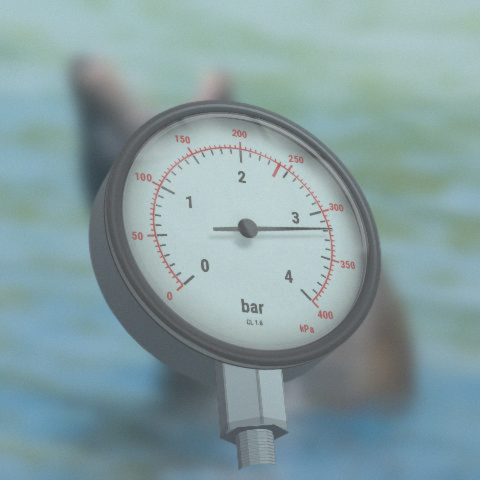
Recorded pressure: 3.2 bar
